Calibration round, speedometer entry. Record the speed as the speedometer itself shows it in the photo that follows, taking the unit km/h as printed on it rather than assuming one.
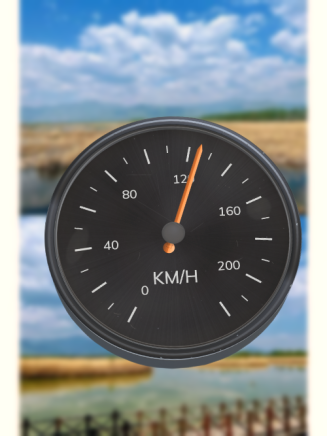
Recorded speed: 125 km/h
